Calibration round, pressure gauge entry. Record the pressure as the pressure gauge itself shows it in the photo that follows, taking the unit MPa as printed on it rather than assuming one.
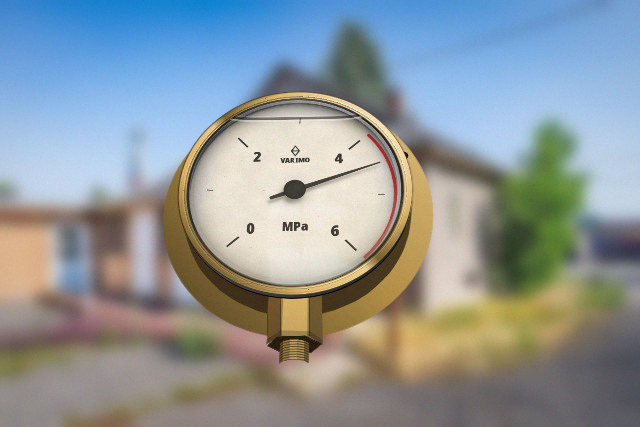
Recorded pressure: 4.5 MPa
